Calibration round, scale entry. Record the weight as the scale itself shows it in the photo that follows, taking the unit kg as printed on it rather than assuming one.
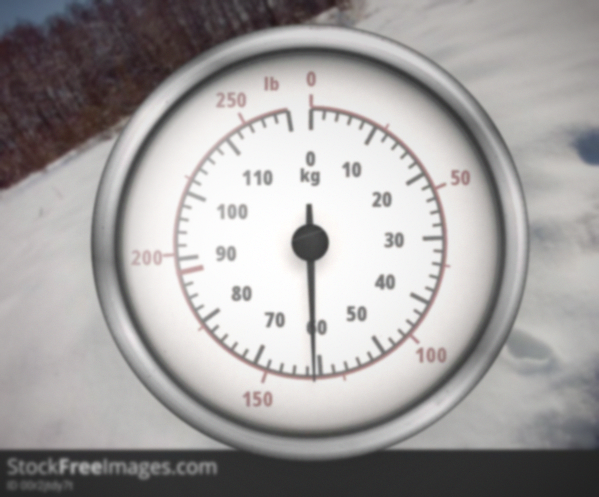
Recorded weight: 61 kg
